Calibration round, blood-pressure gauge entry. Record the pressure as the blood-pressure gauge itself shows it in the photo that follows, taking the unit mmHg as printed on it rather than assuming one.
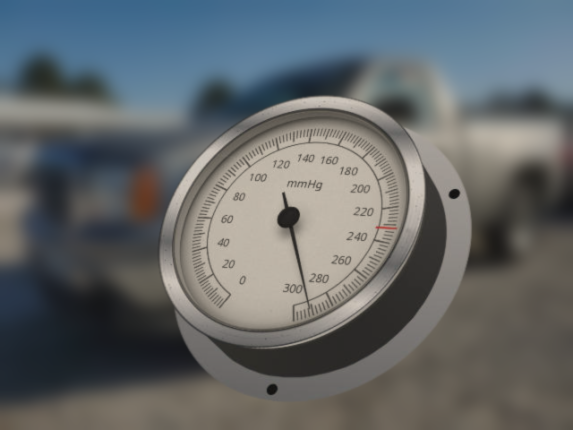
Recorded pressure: 290 mmHg
